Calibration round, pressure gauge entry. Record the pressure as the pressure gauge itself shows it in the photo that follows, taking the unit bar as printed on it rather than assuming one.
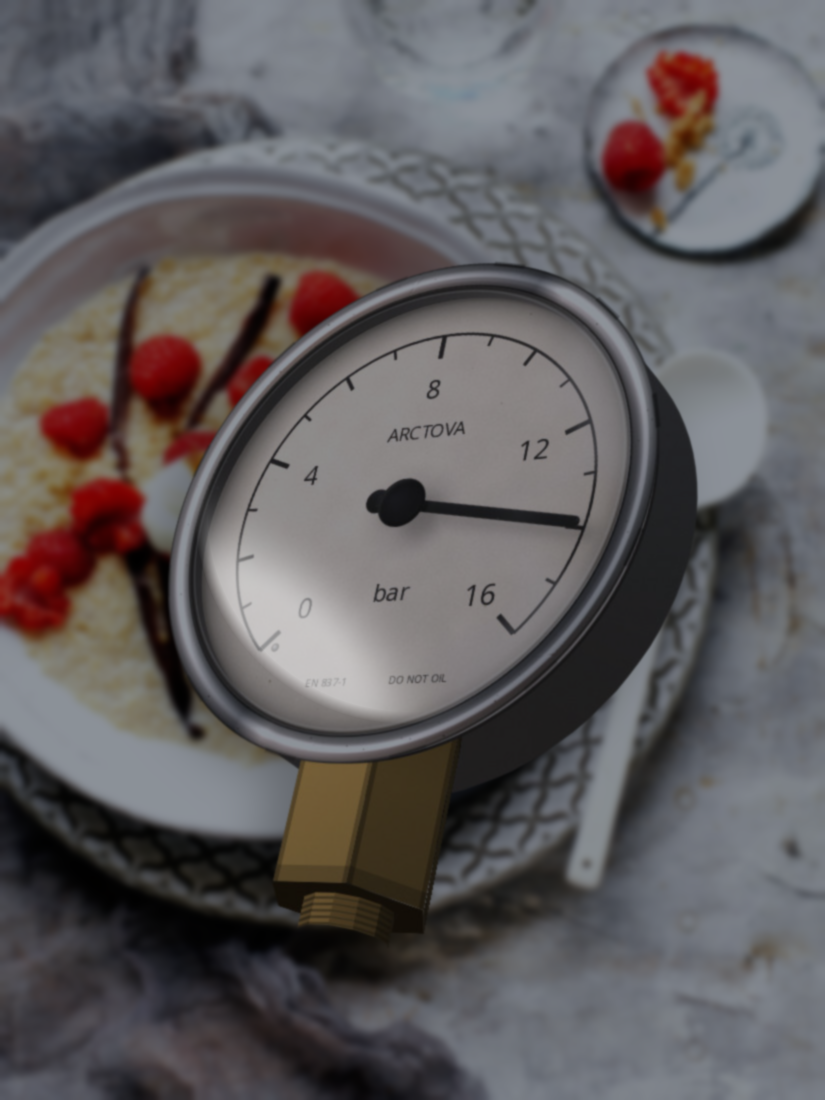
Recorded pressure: 14 bar
